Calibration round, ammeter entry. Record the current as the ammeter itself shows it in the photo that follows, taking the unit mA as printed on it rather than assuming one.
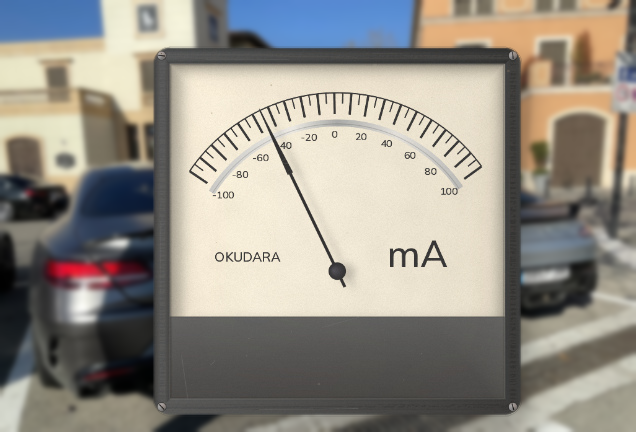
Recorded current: -45 mA
